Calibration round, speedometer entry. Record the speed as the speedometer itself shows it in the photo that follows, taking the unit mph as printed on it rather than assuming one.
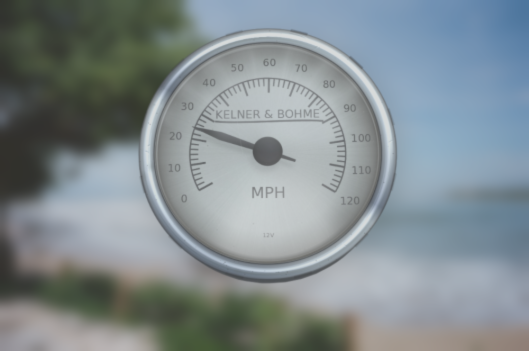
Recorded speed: 24 mph
